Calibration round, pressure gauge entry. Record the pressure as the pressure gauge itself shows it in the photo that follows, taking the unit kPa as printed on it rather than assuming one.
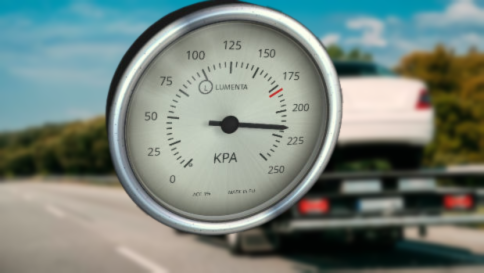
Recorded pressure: 215 kPa
